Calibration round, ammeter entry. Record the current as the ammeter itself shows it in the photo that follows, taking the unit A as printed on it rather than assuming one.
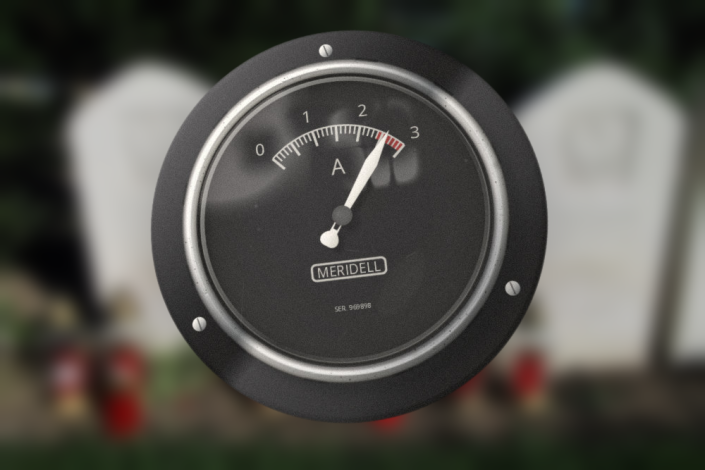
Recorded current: 2.6 A
